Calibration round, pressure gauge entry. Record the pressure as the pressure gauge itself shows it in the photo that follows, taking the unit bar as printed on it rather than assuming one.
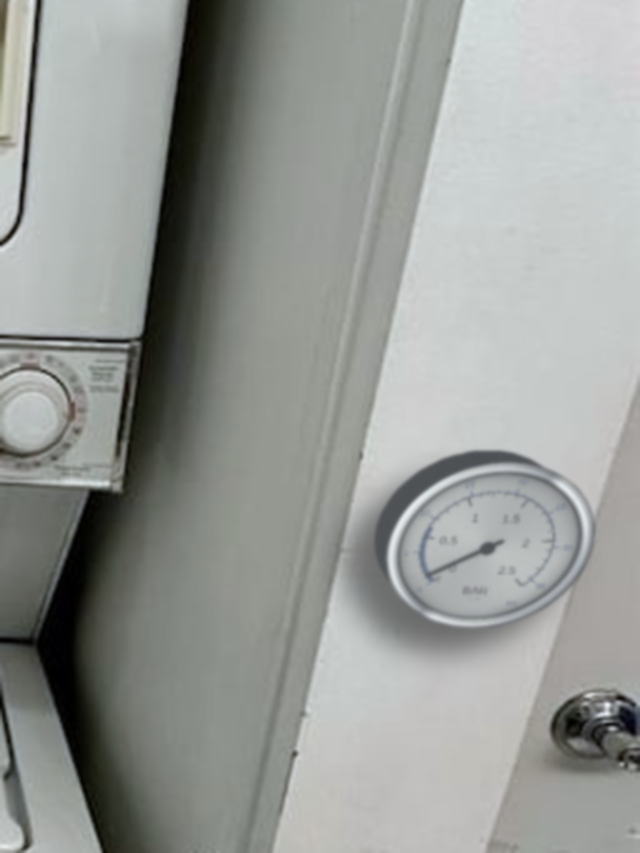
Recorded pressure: 0.1 bar
